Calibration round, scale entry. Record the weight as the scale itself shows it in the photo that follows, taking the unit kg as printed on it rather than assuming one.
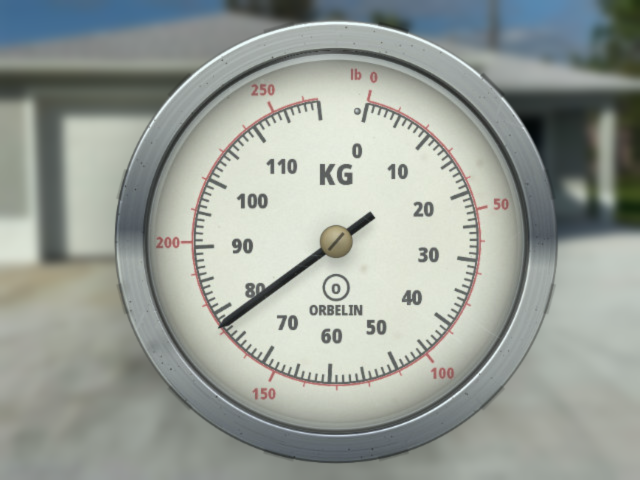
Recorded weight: 78 kg
